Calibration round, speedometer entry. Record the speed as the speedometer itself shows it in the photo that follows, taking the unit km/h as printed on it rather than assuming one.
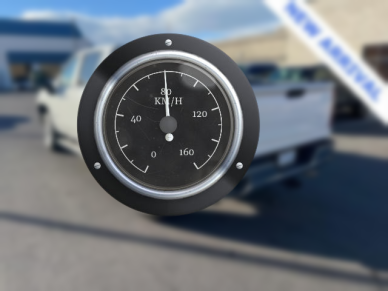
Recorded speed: 80 km/h
